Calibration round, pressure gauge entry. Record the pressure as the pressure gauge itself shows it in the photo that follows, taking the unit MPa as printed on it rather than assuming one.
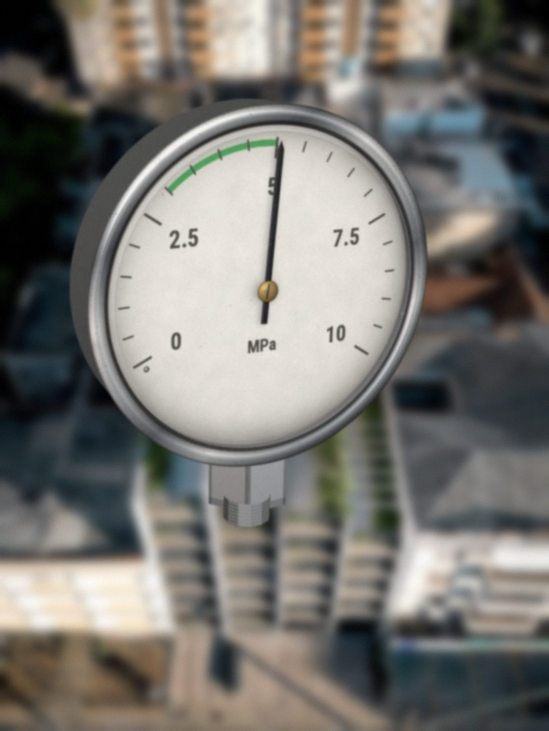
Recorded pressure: 5 MPa
